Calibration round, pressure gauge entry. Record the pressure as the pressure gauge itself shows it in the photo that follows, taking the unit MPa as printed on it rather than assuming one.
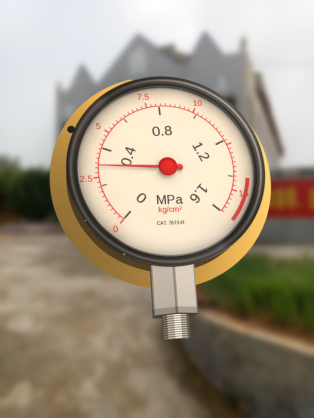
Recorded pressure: 0.3 MPa
